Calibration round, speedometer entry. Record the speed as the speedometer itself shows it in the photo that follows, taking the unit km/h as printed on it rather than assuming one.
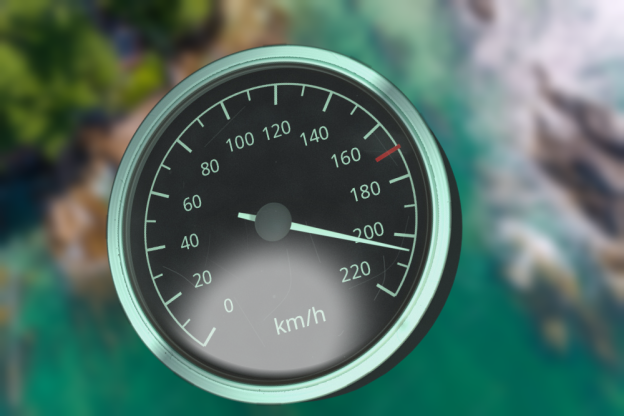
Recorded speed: 205 km/h
